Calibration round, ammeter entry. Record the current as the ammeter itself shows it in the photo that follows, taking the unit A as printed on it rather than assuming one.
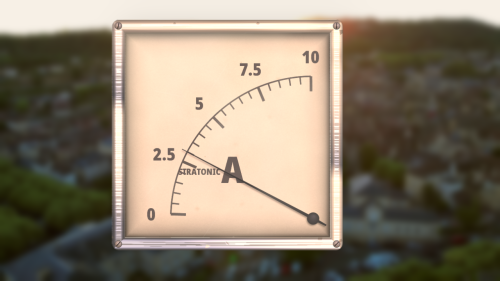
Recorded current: 3 A
